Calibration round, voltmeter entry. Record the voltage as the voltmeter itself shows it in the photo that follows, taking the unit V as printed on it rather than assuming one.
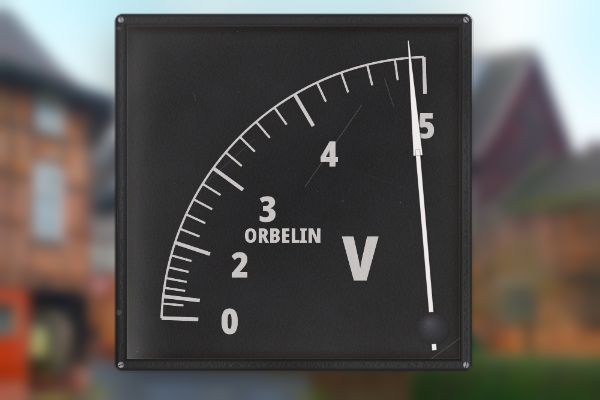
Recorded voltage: 4.9 V
